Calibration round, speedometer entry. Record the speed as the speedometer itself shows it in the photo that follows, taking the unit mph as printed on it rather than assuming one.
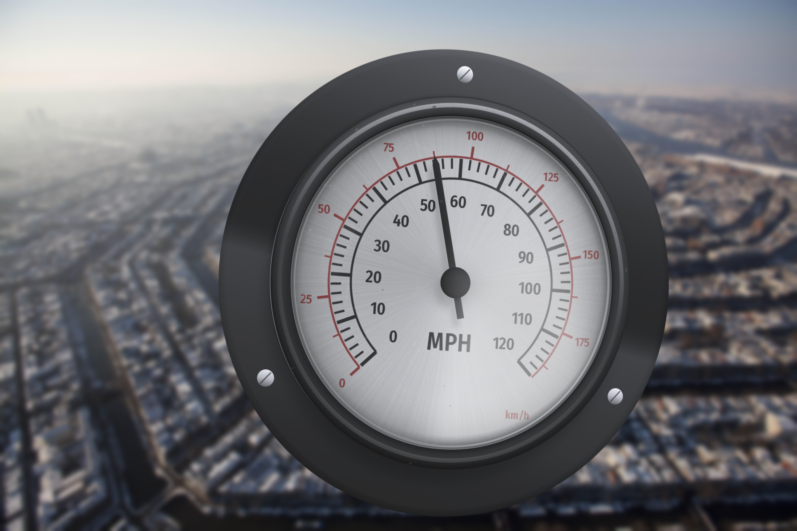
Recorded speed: 54 mph
